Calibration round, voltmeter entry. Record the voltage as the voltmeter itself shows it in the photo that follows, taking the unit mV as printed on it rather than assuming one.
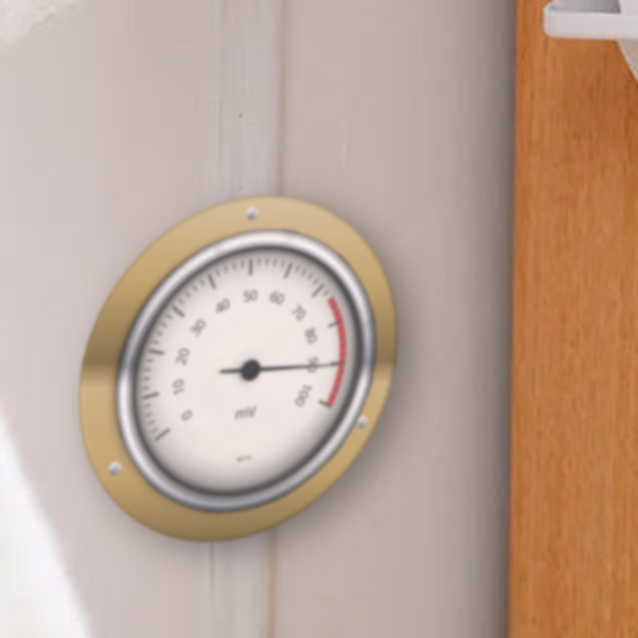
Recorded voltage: 90 mV
